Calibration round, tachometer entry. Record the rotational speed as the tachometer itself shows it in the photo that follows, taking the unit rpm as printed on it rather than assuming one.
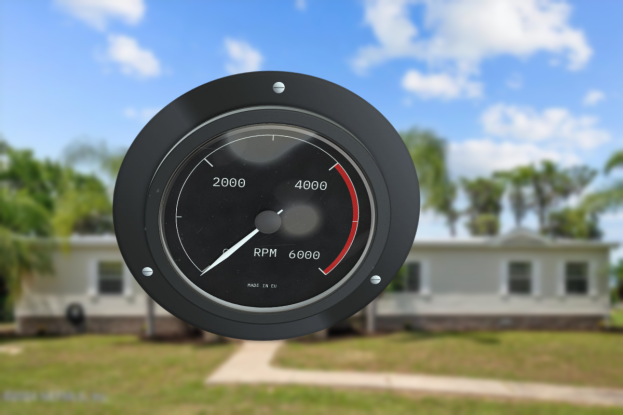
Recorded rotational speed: 0 rpm
